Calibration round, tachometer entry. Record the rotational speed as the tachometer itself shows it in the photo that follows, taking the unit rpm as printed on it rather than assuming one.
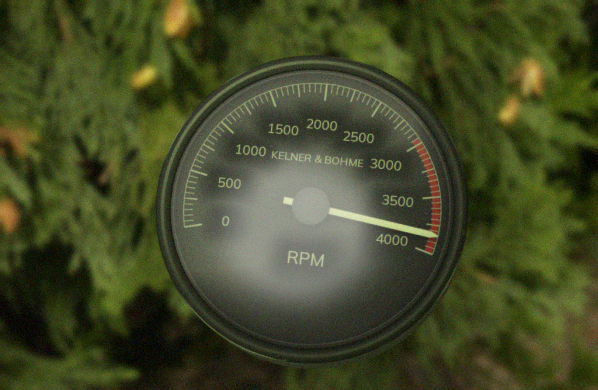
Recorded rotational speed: 3850 rpm
